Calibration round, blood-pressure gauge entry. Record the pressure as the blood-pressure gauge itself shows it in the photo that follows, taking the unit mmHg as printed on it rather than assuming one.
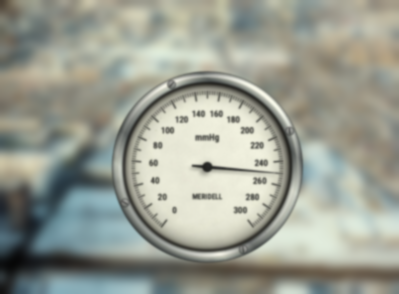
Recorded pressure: 250 mmHg
